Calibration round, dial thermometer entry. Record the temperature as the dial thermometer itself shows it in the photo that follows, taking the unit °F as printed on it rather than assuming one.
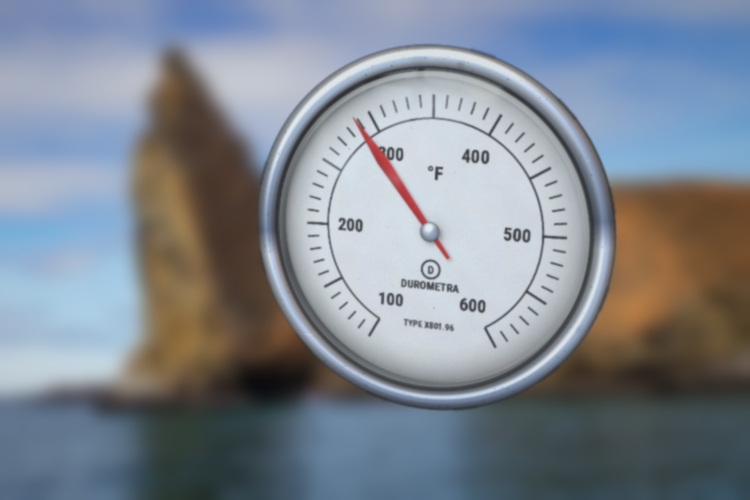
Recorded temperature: 290 °F
